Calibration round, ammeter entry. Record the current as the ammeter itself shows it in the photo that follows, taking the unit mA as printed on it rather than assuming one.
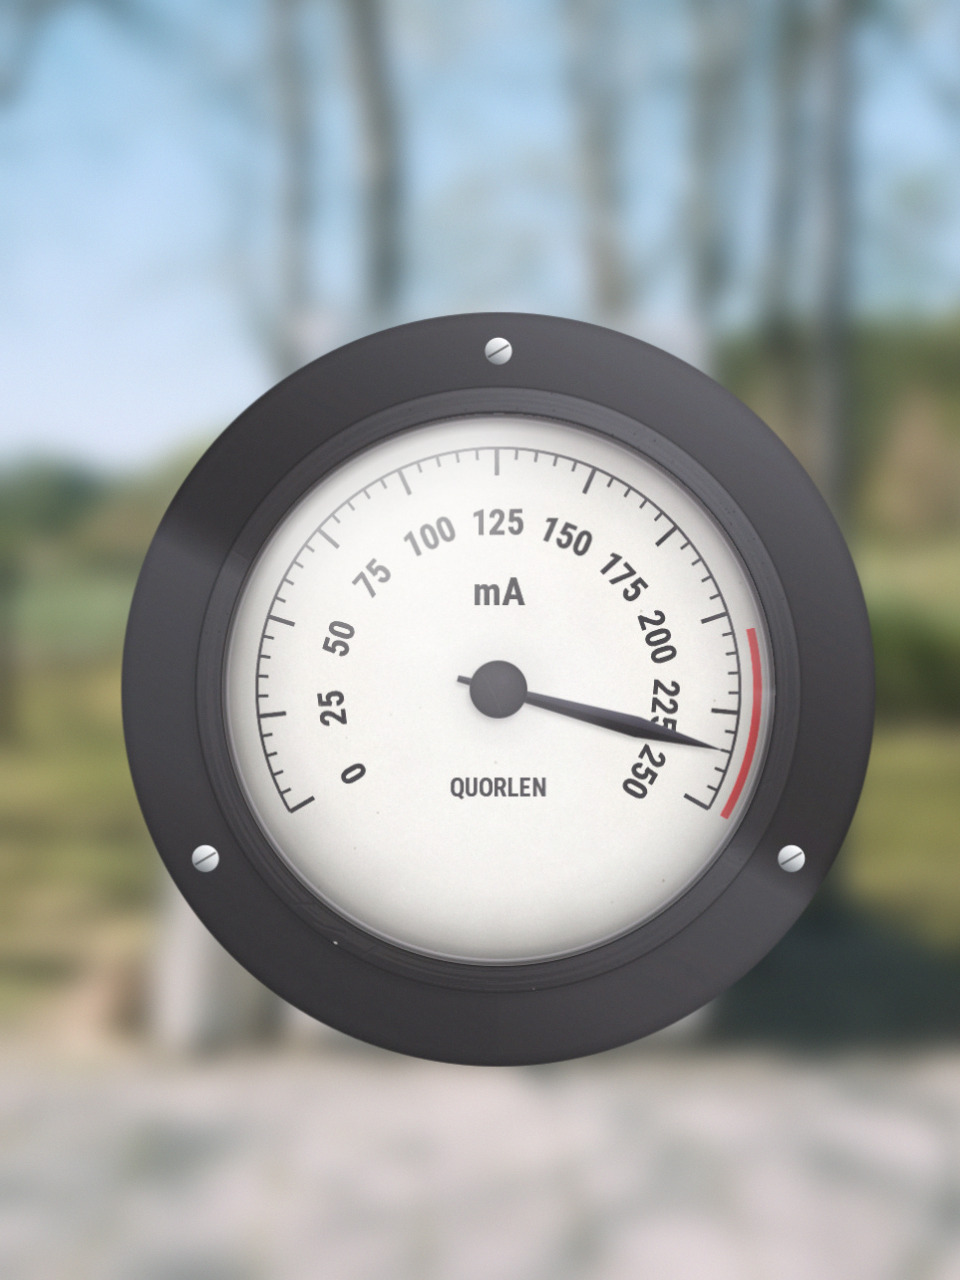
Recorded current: 235 mA
